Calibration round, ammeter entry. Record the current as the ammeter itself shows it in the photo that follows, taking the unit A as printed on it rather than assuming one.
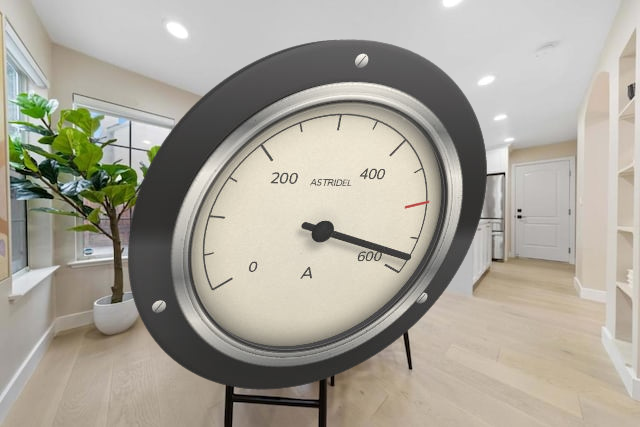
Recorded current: 575 A
